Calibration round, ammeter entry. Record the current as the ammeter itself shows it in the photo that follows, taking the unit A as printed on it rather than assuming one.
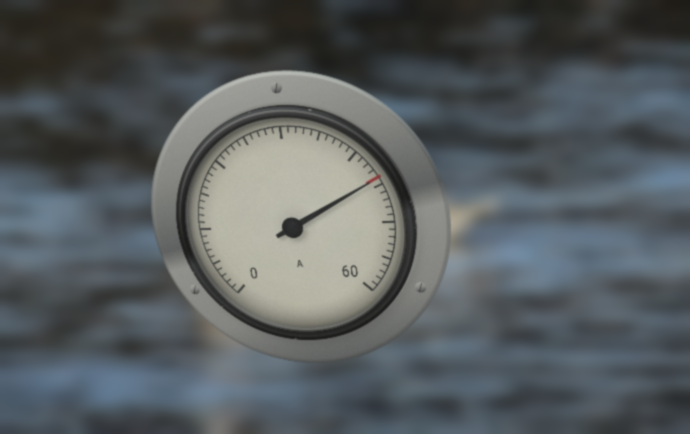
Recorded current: 44 A
